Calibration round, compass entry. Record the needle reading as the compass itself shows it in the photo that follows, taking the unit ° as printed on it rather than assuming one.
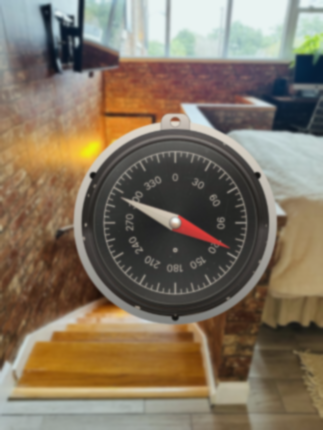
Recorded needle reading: 115 °
